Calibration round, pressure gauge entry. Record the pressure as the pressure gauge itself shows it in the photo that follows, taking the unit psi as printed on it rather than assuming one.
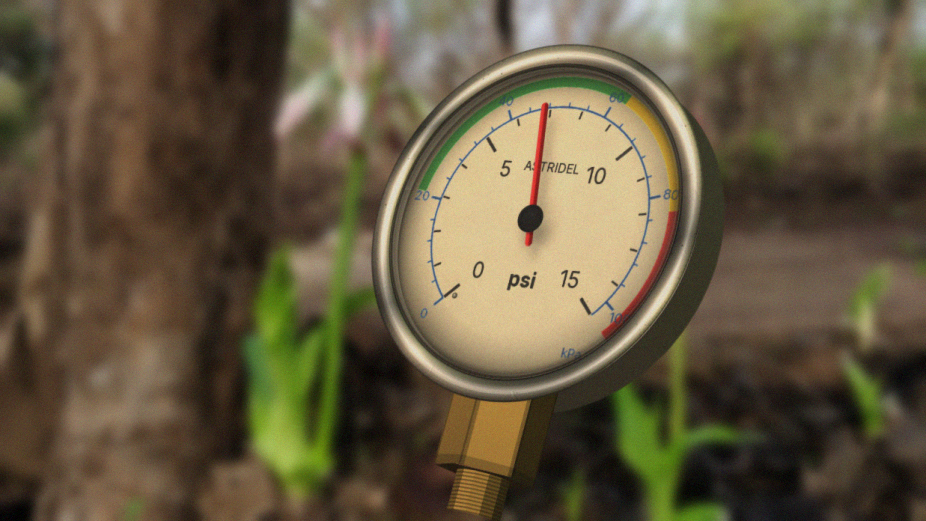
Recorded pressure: 7 psi
